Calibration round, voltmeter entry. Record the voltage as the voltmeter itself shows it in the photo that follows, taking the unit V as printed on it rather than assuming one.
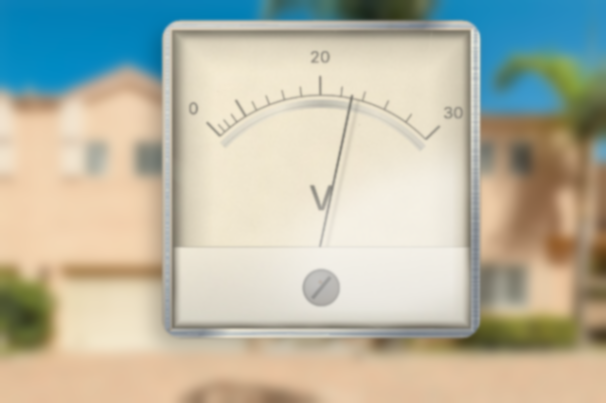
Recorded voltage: 23 V
